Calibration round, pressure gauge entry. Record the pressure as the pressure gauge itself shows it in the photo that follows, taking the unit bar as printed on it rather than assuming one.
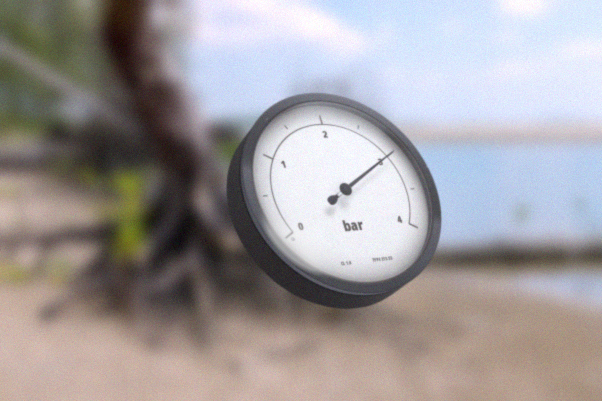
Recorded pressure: 3 bar
